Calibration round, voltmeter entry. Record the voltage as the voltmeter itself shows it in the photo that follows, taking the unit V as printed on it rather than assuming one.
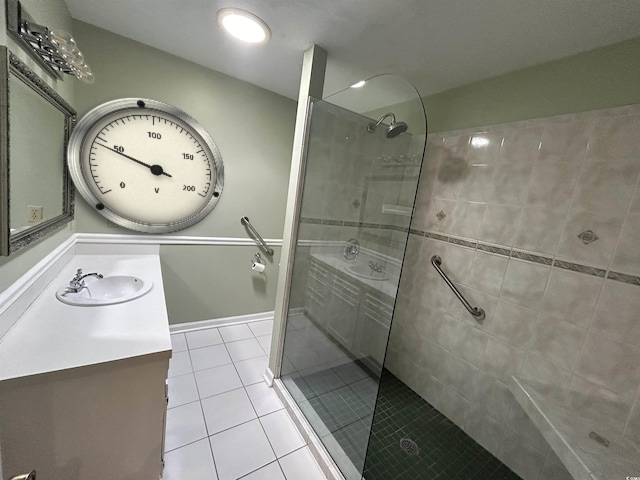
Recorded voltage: 45 V
